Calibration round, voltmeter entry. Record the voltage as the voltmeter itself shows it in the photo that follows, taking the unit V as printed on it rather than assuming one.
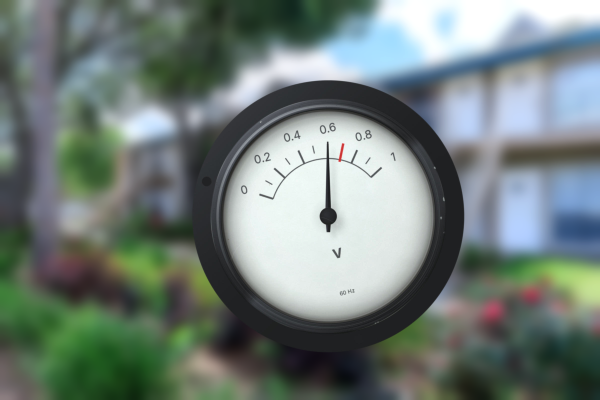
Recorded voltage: 0.6 V
